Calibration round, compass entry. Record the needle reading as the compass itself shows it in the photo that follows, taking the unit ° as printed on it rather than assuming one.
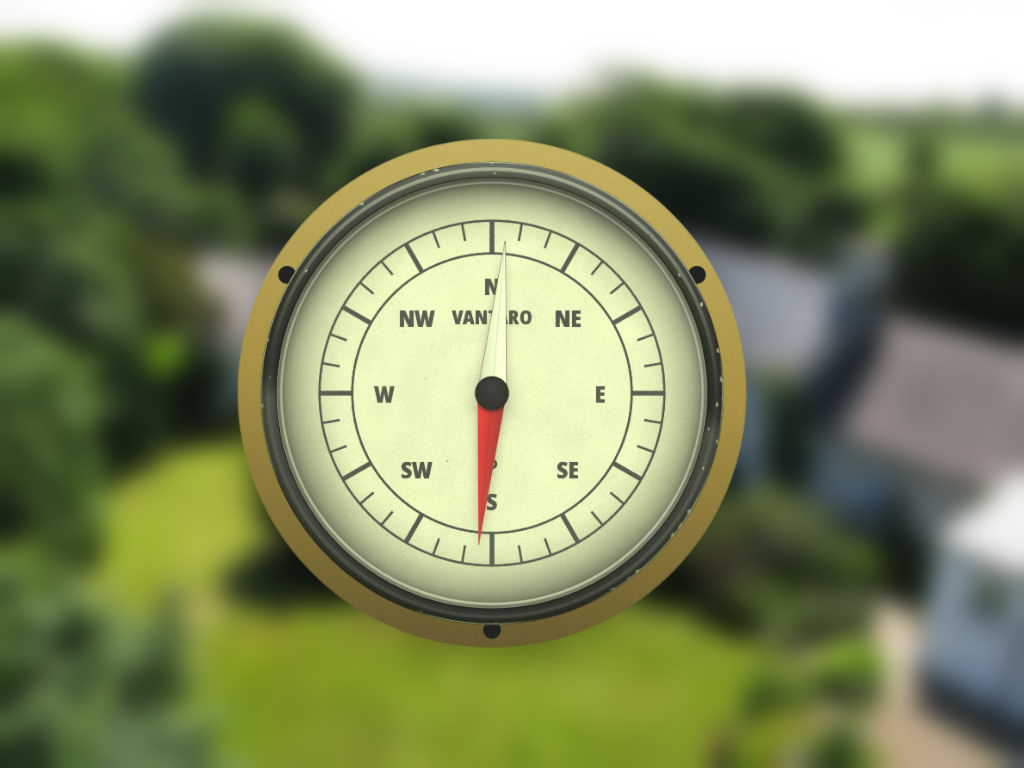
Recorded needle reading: 185 °
